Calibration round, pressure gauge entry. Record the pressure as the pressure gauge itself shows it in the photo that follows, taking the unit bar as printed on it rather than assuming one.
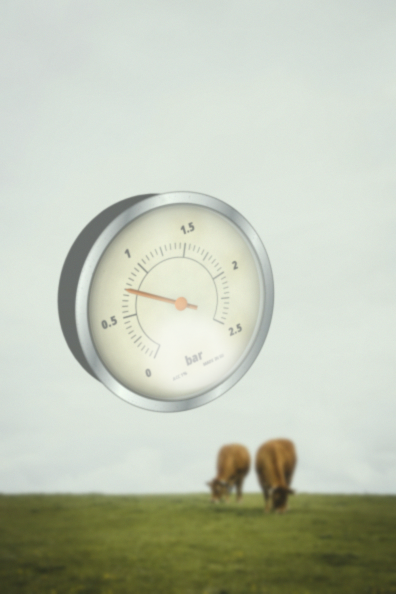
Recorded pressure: 0.75 bar
